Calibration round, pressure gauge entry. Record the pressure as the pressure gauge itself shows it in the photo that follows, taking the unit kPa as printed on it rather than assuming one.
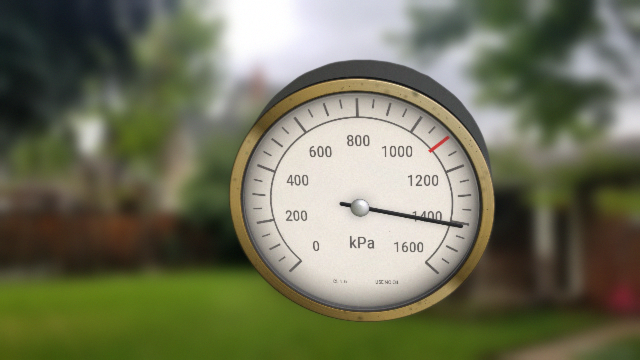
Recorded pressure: 1400 kPa
